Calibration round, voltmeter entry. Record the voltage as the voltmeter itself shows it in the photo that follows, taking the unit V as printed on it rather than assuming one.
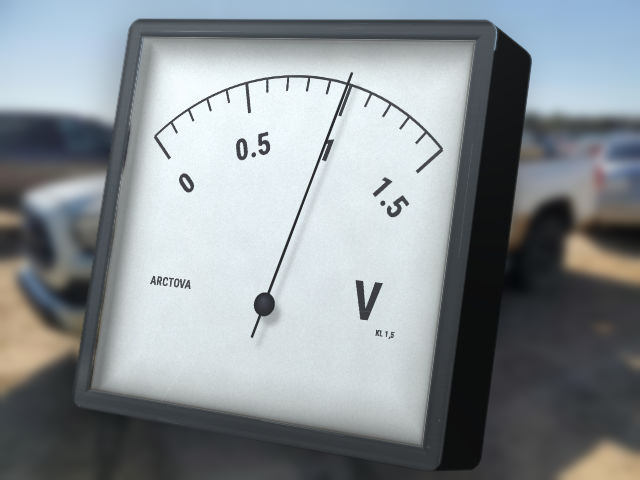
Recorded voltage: 1 V
